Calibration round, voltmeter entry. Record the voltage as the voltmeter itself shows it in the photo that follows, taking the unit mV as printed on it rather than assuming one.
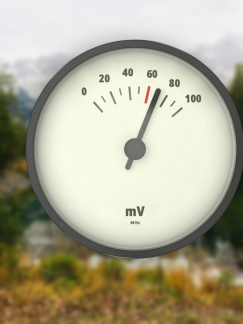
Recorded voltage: 70 mV
